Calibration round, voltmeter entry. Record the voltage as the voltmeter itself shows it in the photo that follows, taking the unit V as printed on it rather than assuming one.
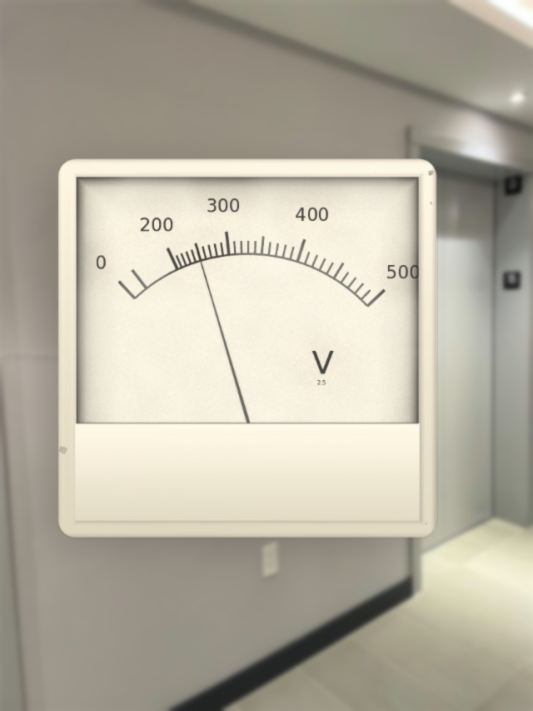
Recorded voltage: 250 V
